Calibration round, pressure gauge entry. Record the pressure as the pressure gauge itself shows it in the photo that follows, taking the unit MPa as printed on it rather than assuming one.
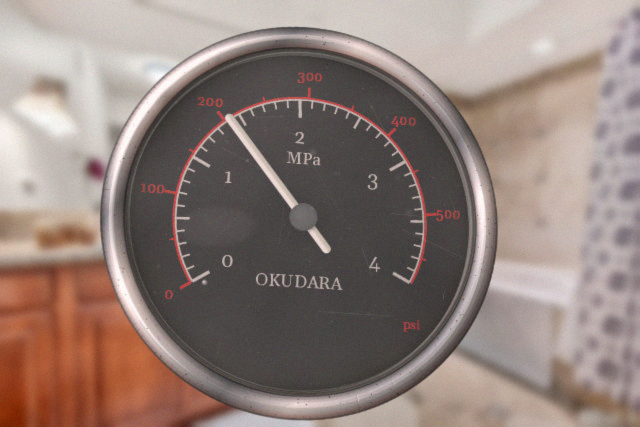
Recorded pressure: 1.4 MPa
